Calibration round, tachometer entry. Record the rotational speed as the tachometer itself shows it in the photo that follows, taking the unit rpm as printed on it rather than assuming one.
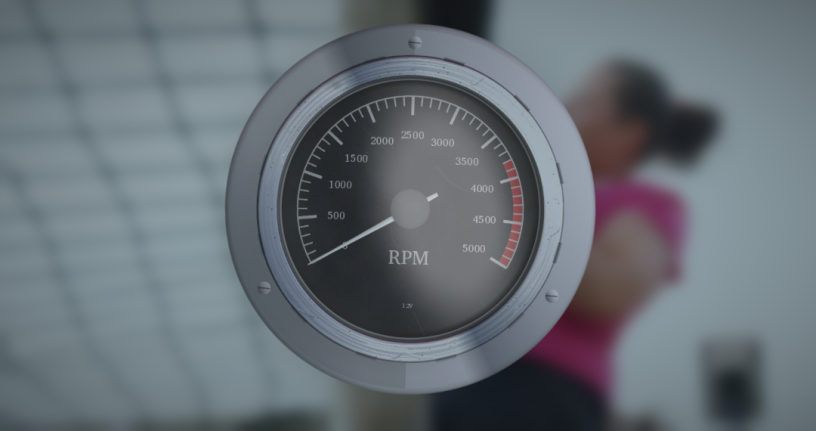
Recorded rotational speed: 0 rpm
